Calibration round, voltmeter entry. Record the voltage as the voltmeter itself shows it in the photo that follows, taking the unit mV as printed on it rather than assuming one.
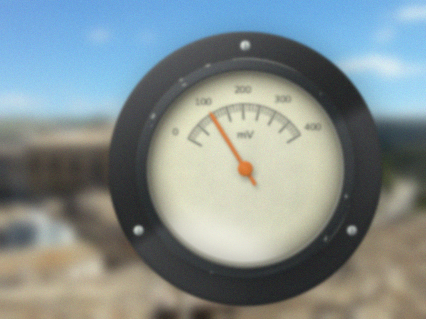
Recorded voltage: 100 mV
